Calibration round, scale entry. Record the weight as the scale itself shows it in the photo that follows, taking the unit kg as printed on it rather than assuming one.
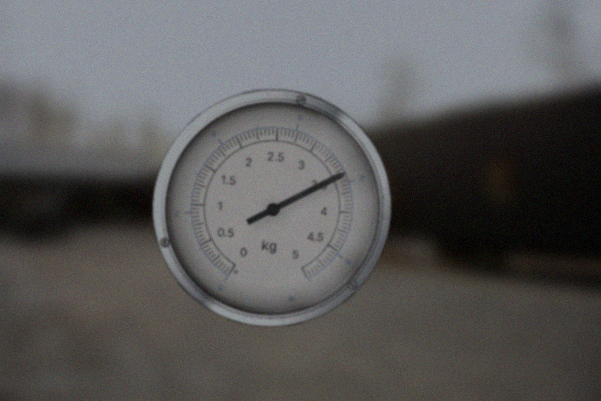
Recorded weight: 3.5 kg
